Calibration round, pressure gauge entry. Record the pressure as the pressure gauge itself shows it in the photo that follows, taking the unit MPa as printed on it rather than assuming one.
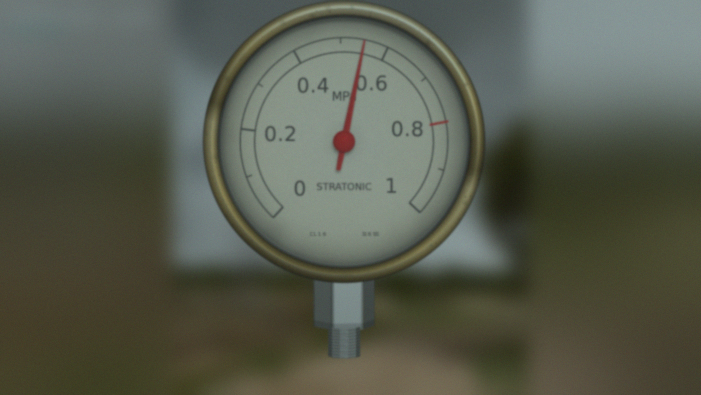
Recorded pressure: 0.55 MPa
